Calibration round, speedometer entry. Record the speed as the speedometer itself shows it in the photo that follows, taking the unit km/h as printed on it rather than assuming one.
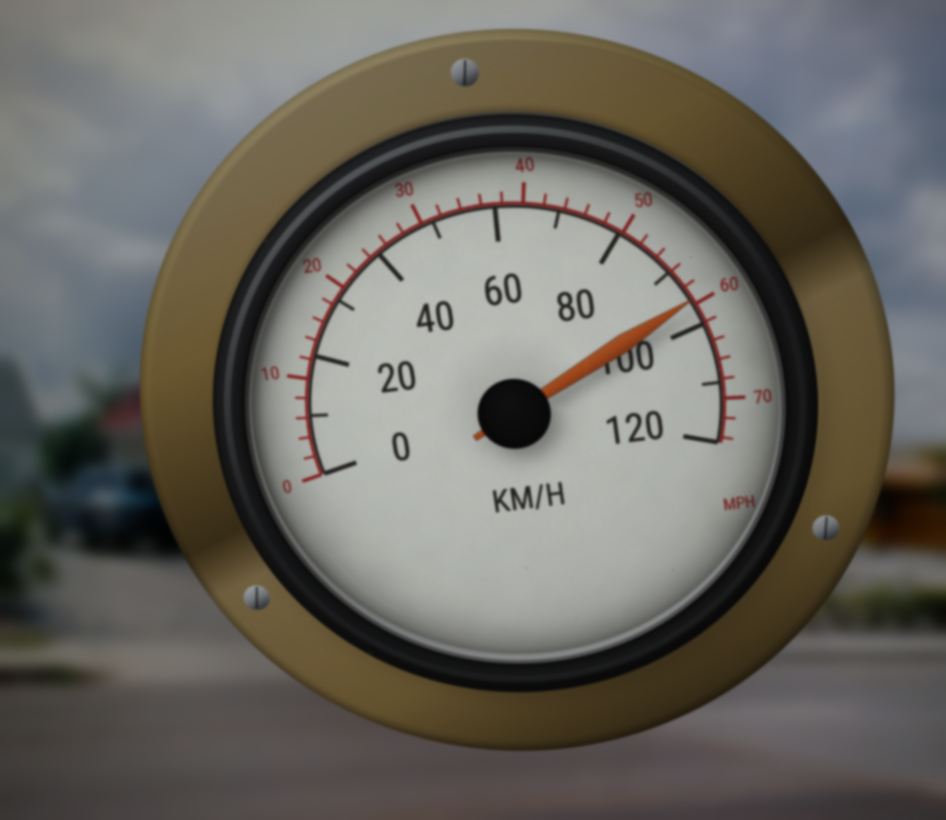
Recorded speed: 95 km/h
